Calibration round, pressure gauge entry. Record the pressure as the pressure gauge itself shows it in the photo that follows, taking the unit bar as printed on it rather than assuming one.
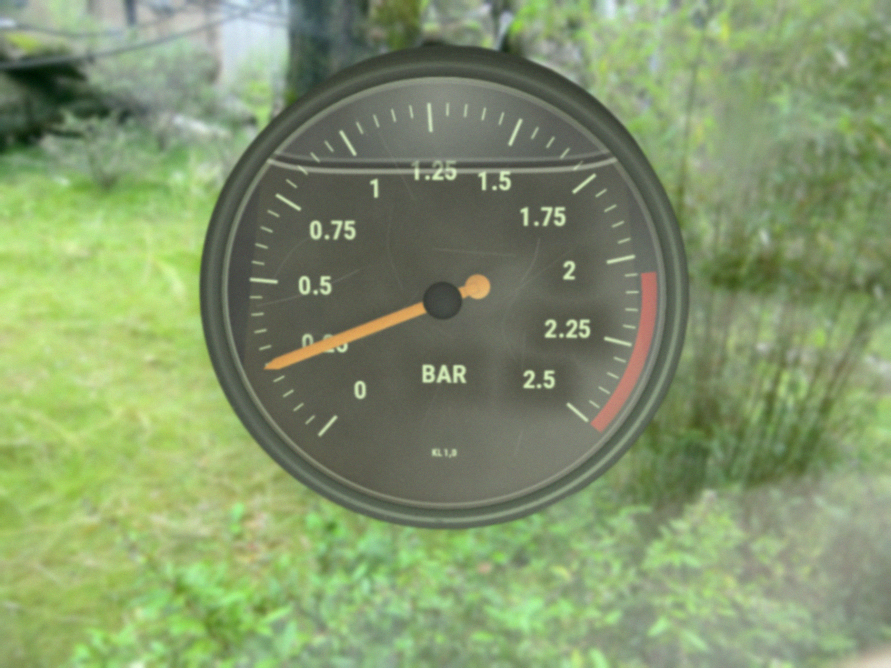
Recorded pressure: 0.25 bar
